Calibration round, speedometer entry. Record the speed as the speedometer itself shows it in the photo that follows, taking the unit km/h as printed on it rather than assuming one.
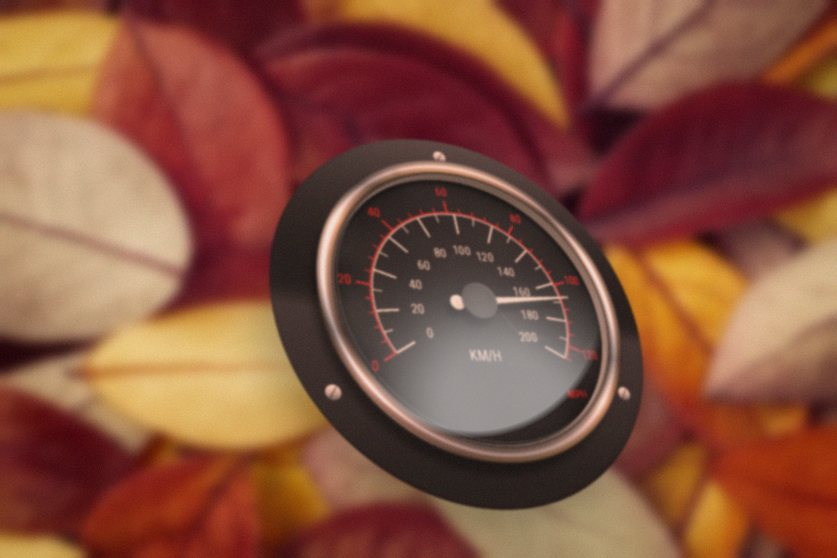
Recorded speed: 170 km/h
